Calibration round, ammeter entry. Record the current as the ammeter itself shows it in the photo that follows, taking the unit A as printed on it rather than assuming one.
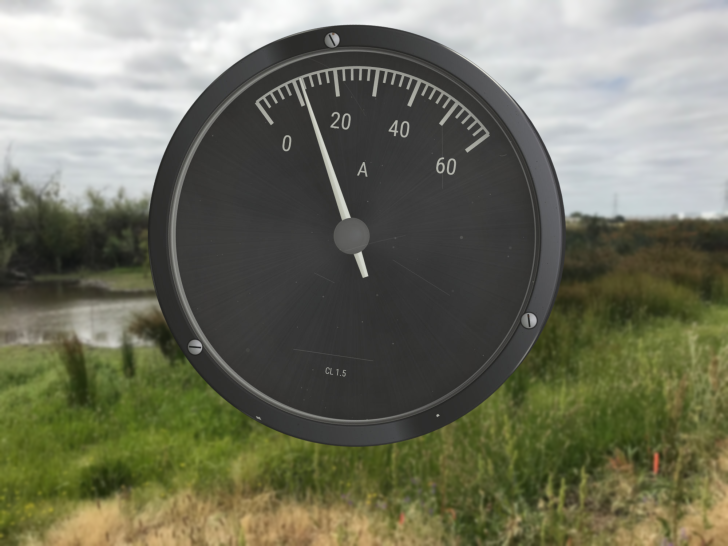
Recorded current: 12 A
